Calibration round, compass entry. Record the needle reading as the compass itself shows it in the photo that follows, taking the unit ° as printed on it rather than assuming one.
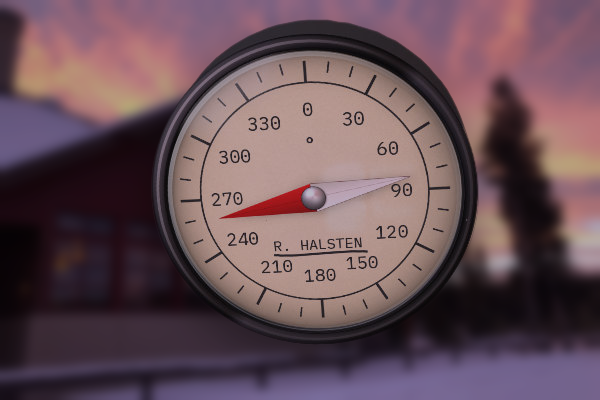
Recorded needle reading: 260 °
